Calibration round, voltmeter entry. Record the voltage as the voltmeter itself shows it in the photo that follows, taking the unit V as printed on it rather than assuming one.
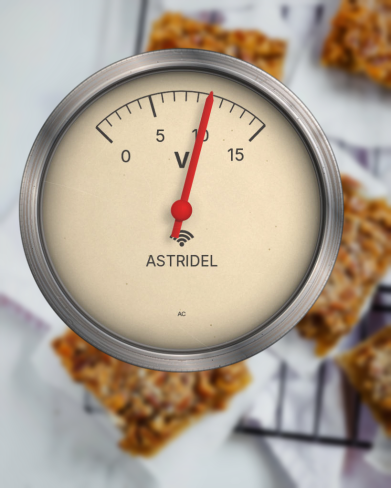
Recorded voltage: 10 V
